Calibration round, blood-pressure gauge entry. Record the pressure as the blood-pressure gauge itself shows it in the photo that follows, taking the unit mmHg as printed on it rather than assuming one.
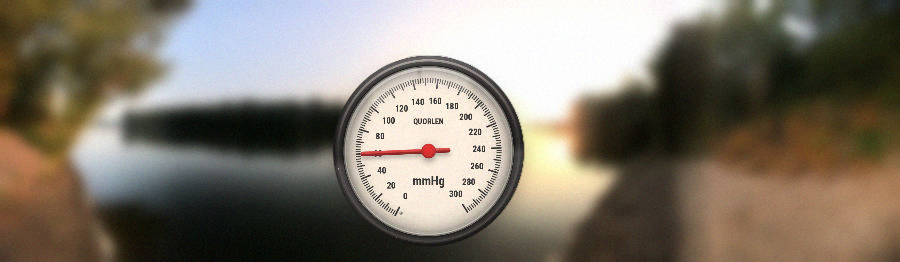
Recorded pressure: 60 mmHg
